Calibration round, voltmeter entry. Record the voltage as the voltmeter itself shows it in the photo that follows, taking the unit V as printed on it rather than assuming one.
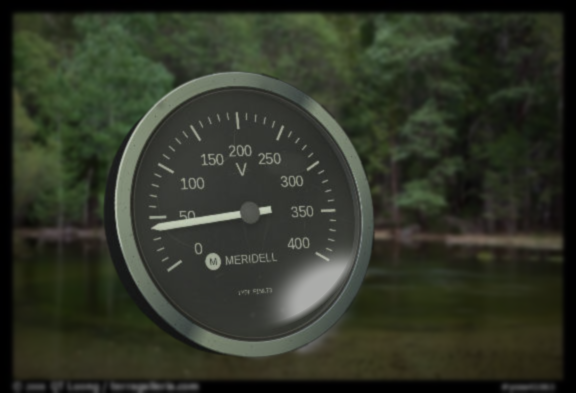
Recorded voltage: 40 V
